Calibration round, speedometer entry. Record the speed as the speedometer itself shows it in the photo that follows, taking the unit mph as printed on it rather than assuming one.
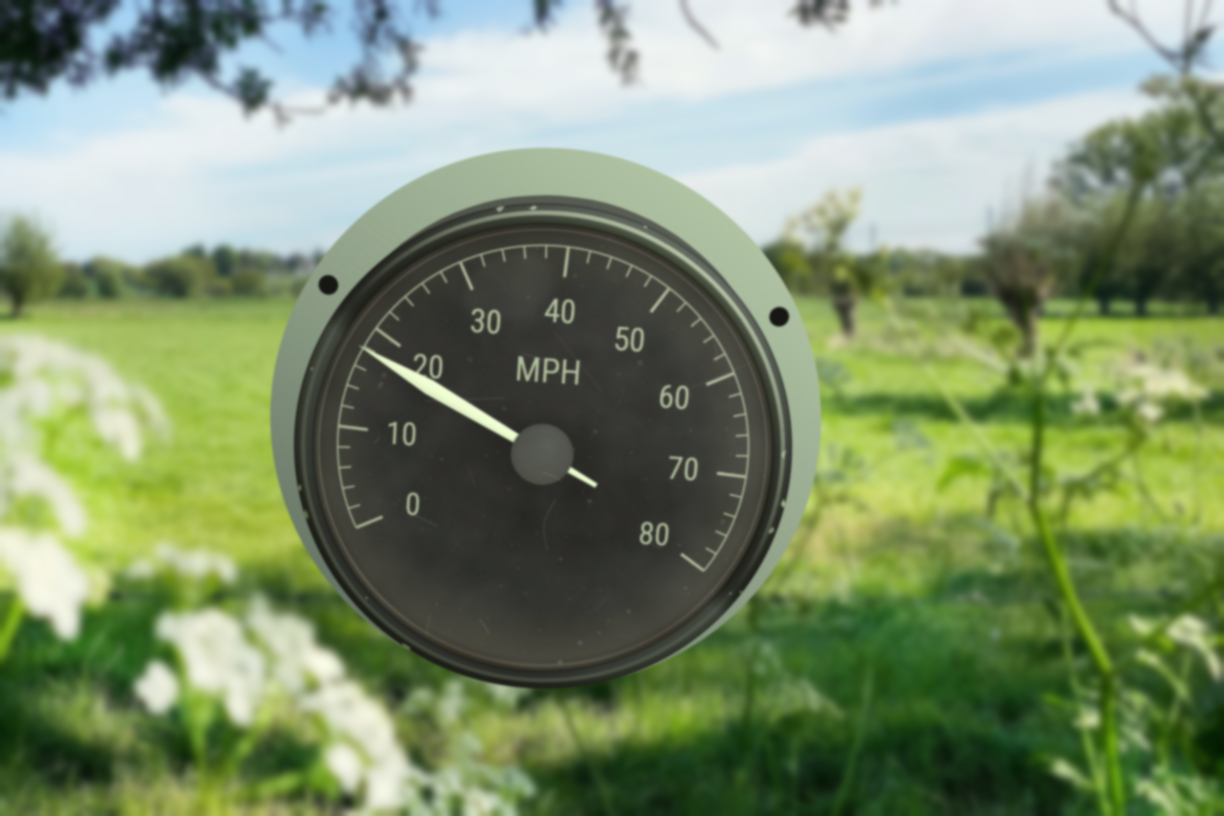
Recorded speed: 18 mph
